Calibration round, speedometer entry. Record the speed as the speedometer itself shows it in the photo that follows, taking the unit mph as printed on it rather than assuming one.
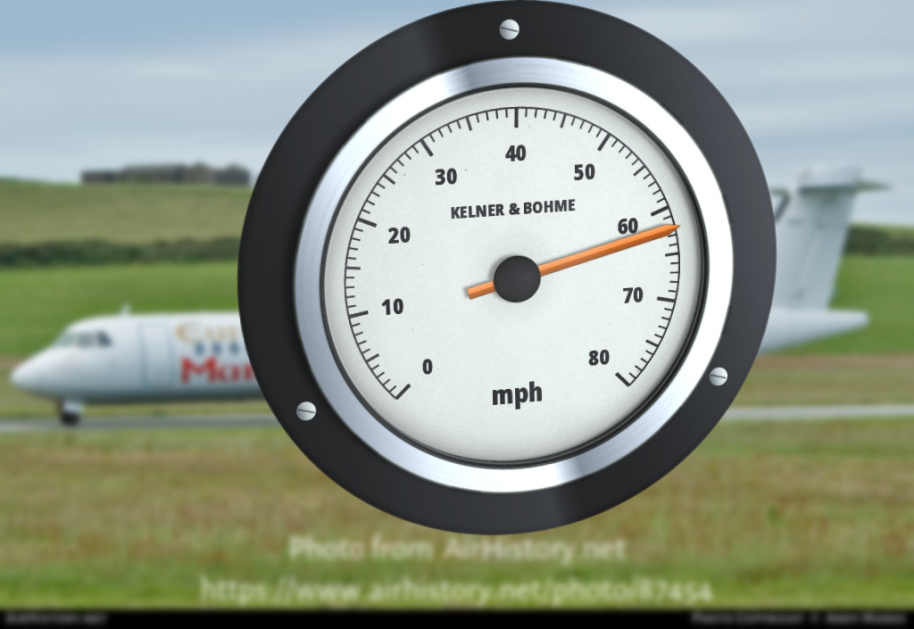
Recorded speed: 62 mph
